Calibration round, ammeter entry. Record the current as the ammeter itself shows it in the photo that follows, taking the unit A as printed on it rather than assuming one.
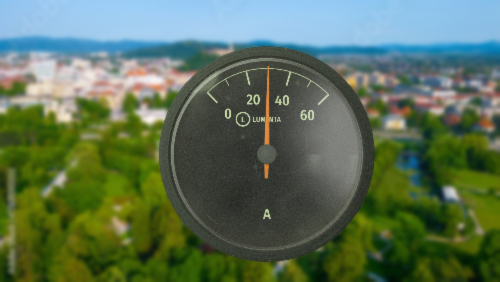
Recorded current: 30 A
